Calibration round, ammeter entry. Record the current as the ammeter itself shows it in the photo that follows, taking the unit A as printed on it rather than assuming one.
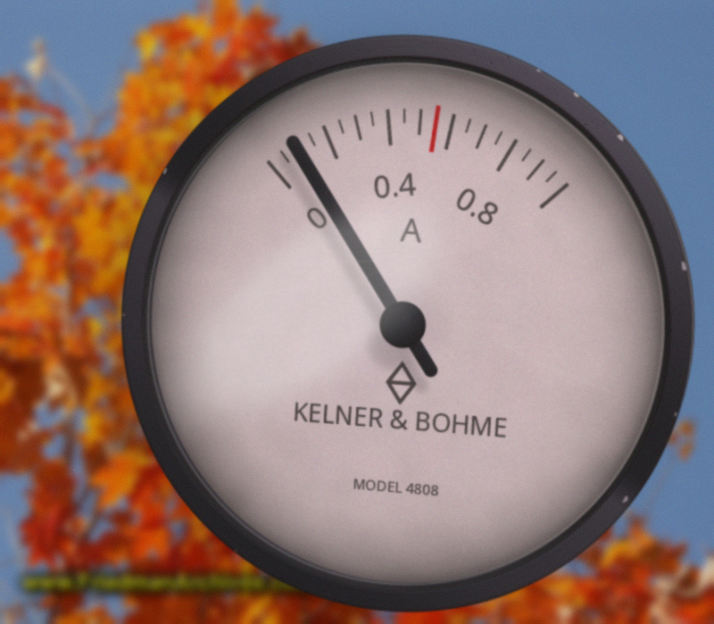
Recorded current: 0.1 A
